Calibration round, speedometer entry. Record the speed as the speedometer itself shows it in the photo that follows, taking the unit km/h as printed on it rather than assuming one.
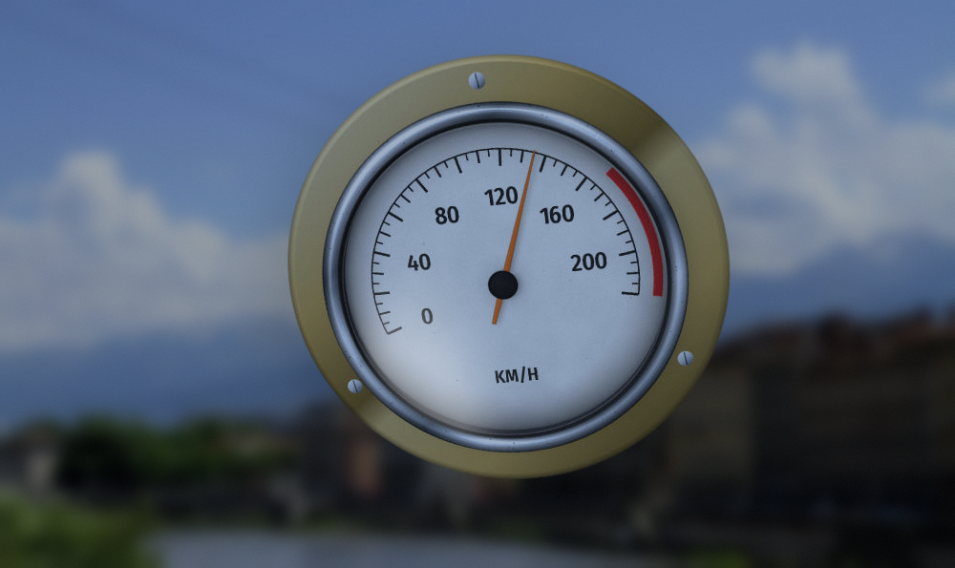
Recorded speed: 135 km/h
